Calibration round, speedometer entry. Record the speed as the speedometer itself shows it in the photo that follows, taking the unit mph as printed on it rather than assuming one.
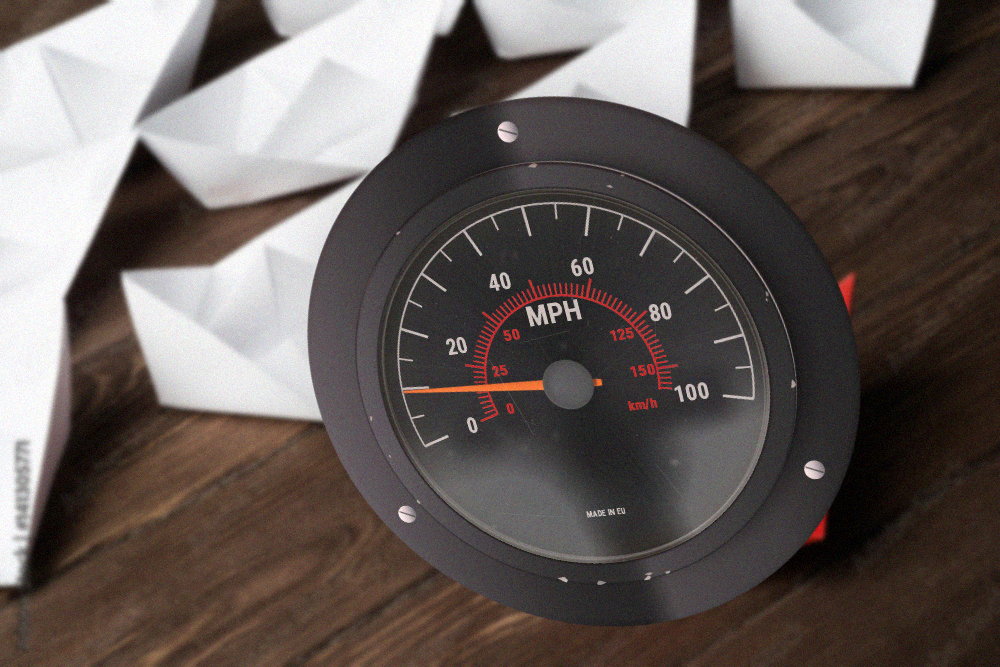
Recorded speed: 10 mph
